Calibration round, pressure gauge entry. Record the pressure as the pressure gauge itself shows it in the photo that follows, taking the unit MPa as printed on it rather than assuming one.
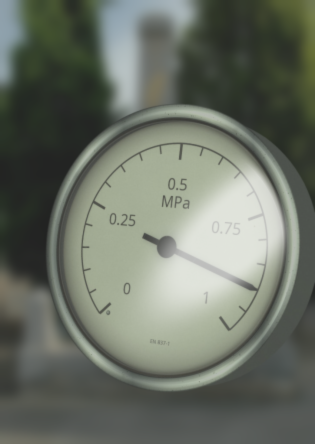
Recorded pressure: 0.9 MPa
